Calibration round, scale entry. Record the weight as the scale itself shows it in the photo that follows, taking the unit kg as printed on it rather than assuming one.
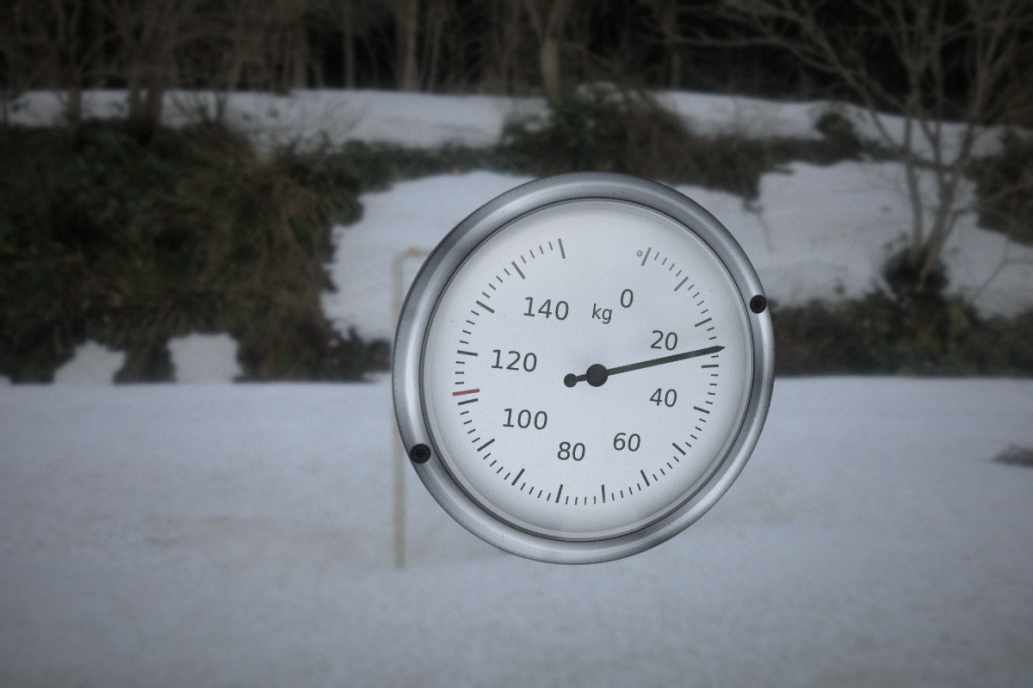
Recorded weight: 26 kg
